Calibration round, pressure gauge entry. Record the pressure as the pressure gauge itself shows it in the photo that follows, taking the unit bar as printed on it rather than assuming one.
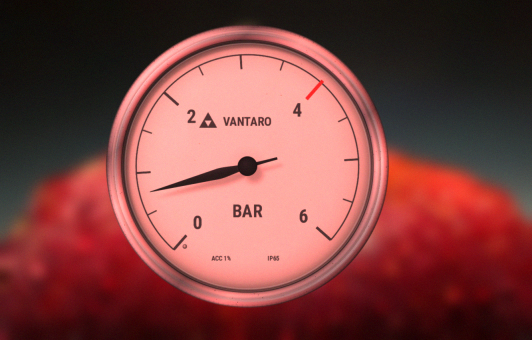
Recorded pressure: 0.75 bar
